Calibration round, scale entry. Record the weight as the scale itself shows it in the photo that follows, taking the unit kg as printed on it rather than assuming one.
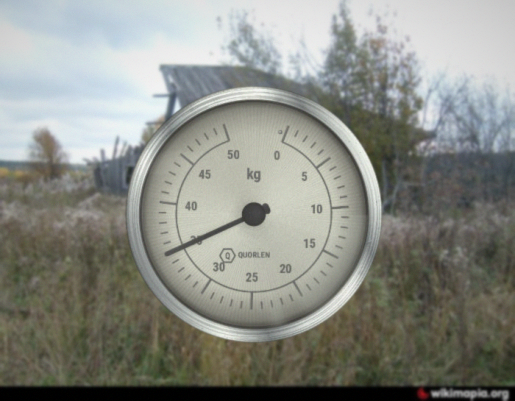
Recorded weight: 35 kg
